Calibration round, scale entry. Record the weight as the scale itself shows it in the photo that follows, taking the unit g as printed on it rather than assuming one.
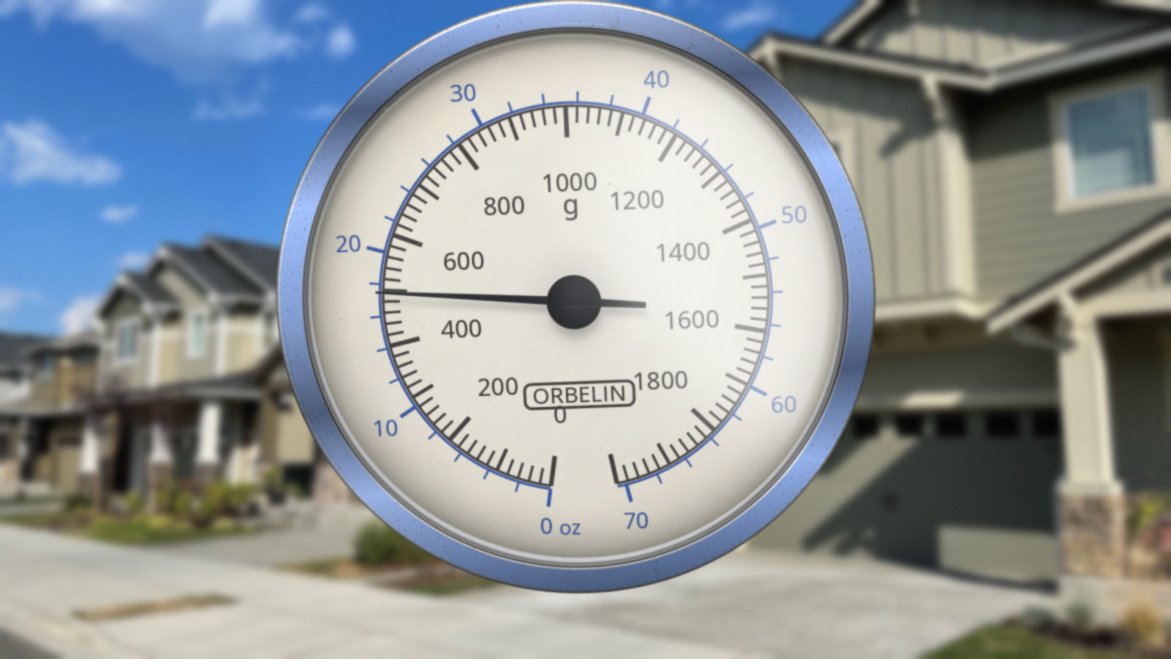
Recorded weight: 500 g
